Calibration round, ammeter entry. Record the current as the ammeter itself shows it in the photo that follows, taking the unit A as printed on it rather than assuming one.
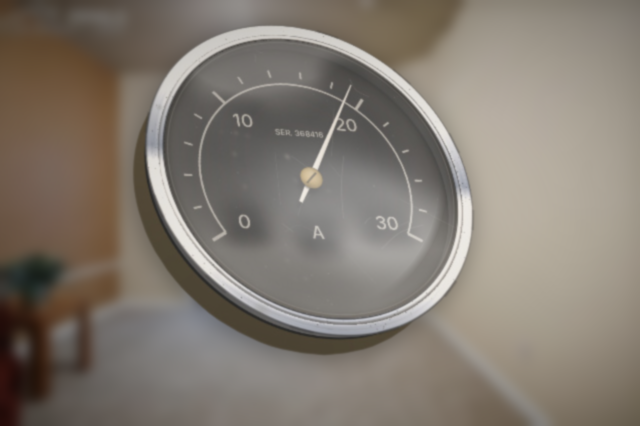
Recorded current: 19 A
